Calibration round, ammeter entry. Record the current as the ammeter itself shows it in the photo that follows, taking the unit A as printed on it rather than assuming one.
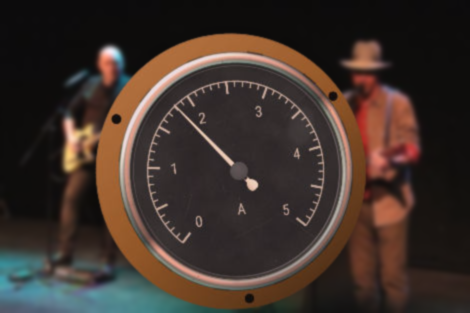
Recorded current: 1.8 A
